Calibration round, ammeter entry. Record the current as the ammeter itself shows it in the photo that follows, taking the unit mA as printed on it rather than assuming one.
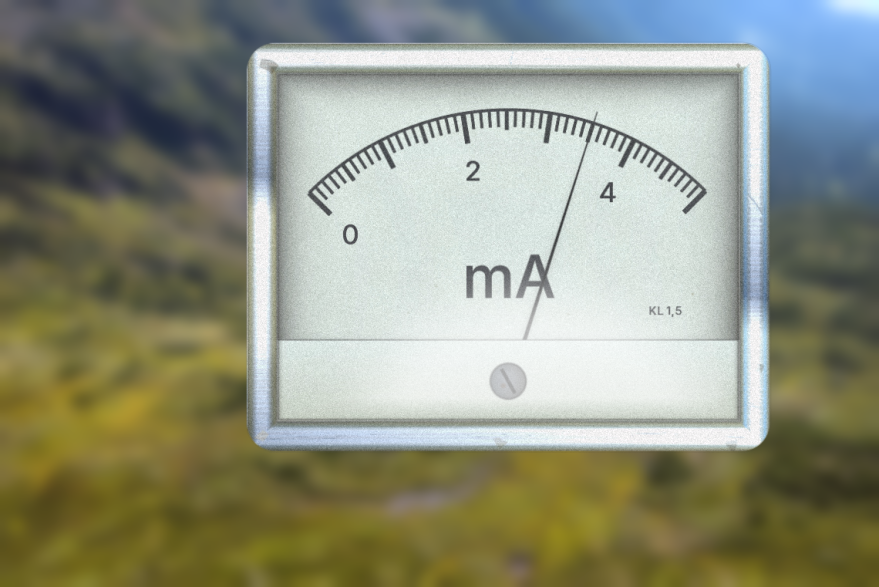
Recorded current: 3.5 mA
